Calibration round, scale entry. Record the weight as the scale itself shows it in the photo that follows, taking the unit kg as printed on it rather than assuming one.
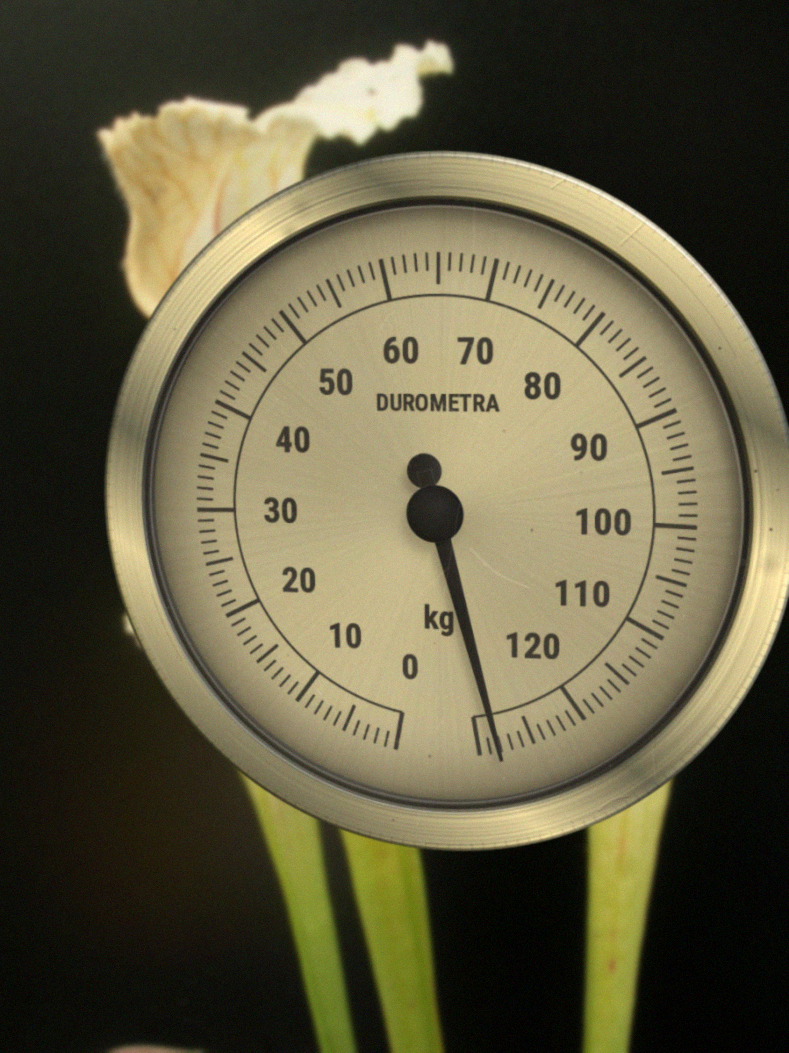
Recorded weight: 128 kg
